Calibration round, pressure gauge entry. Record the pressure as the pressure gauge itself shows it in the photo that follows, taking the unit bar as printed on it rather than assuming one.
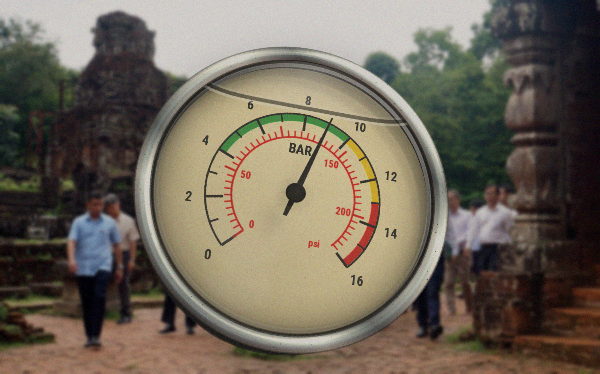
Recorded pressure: 9 bar
